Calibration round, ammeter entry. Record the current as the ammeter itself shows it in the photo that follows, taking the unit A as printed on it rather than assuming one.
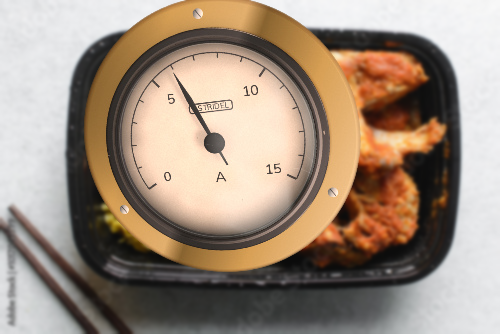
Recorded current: 6 A
